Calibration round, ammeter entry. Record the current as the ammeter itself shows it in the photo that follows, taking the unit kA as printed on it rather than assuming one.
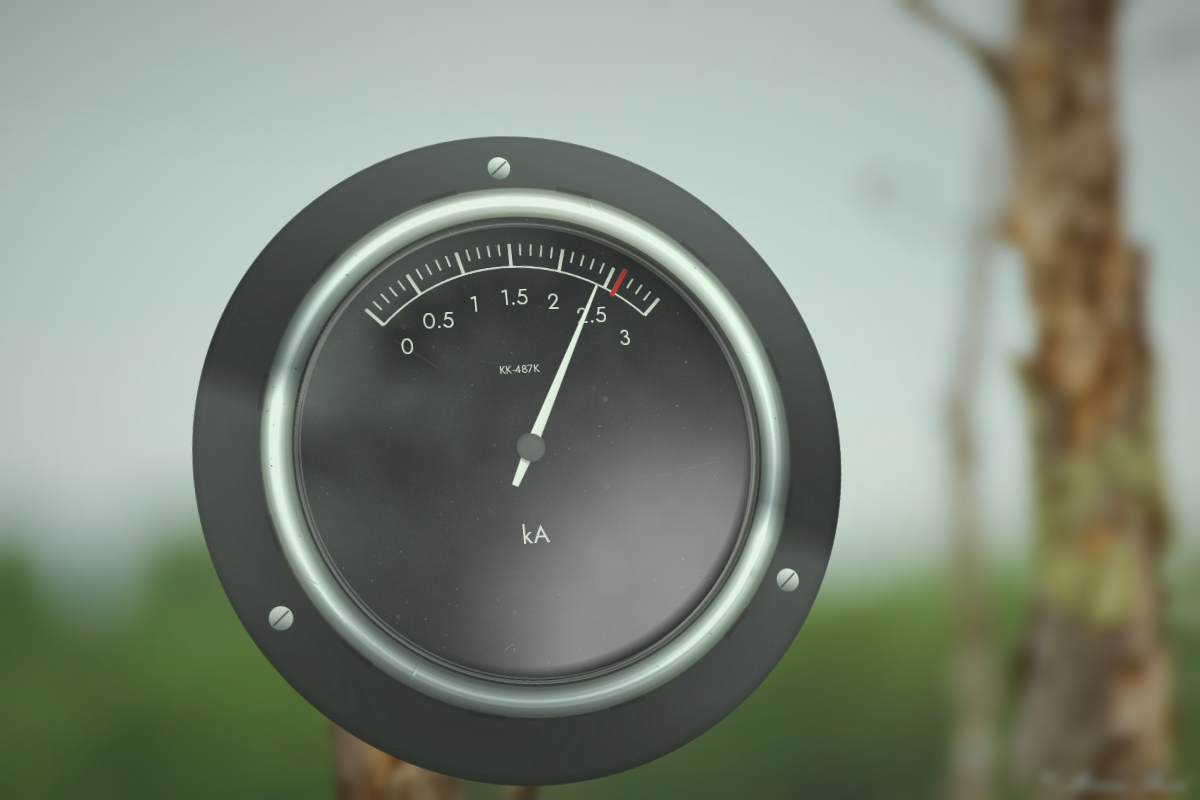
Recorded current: 2.4 kA
